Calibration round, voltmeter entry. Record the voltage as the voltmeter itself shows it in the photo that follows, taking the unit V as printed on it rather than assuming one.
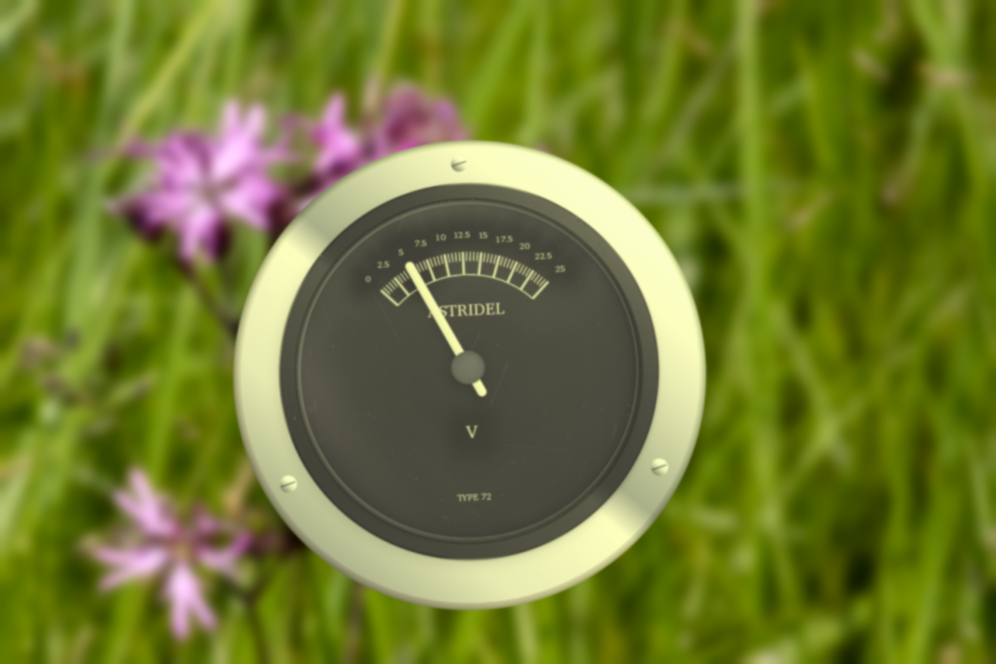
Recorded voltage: 5 V
